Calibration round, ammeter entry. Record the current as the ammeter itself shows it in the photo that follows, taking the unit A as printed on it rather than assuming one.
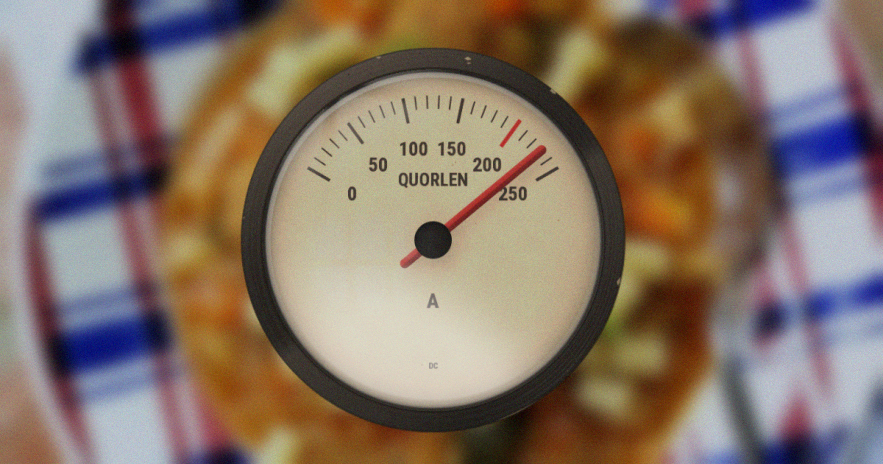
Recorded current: 230 A
